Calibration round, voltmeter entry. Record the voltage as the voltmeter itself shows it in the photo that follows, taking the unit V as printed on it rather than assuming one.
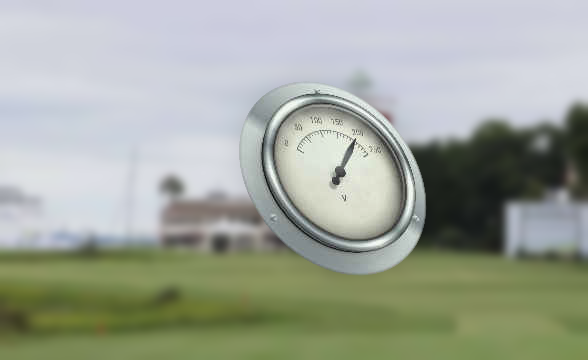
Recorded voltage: 200 V
